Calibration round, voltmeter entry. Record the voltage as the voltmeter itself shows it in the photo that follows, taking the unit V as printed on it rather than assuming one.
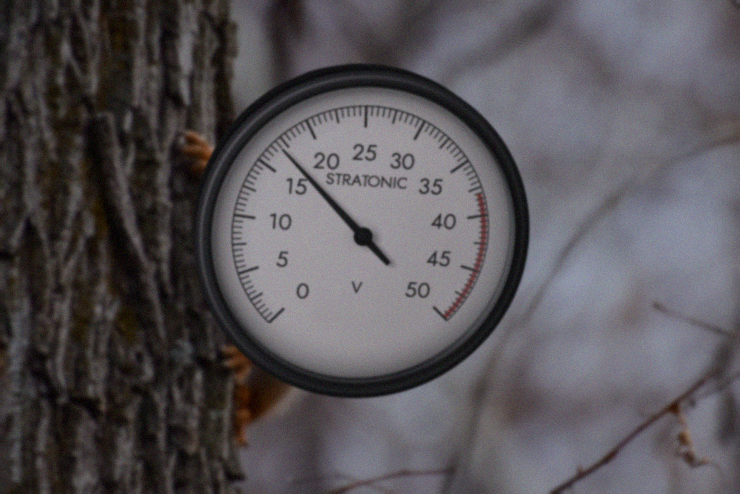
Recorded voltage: 17 V
